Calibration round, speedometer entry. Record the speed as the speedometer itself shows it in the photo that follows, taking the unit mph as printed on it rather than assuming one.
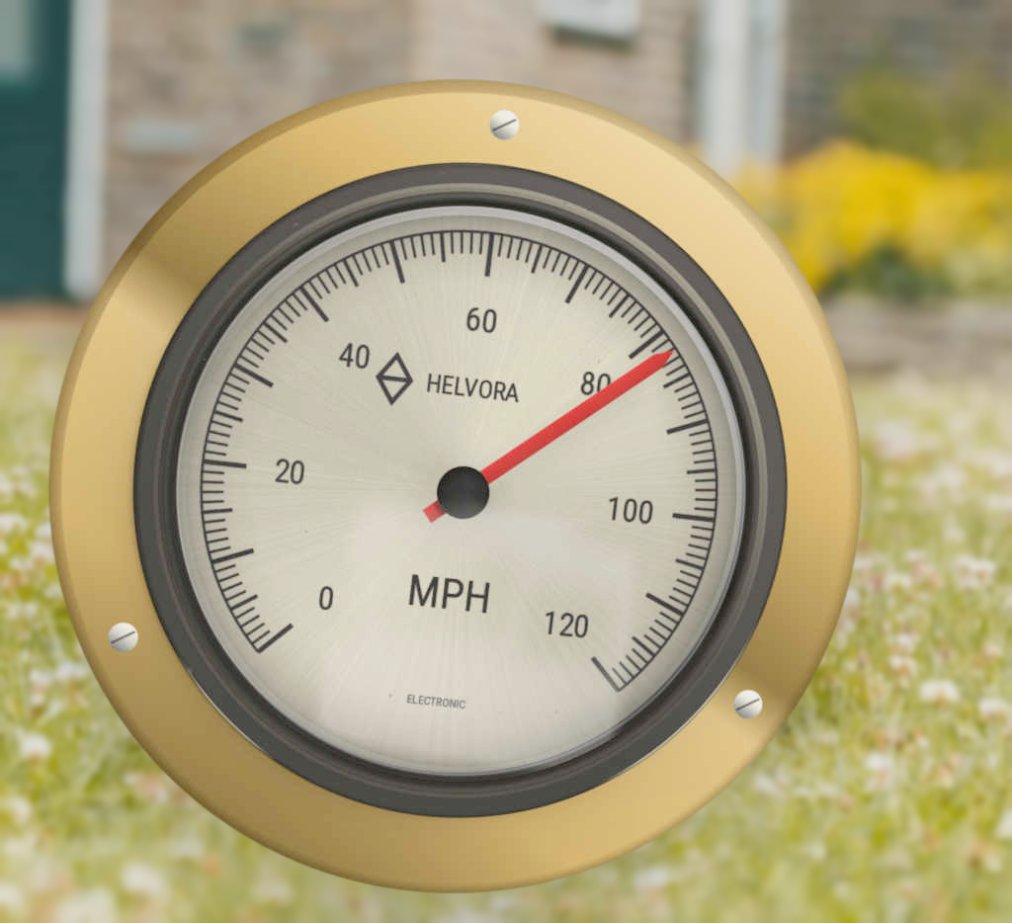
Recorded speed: 82 mph
